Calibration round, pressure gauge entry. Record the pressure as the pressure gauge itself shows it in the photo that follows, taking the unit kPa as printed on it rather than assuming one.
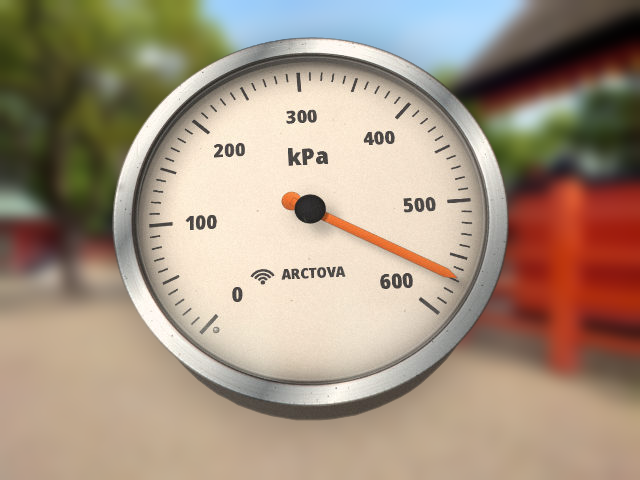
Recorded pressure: 570 kPa
